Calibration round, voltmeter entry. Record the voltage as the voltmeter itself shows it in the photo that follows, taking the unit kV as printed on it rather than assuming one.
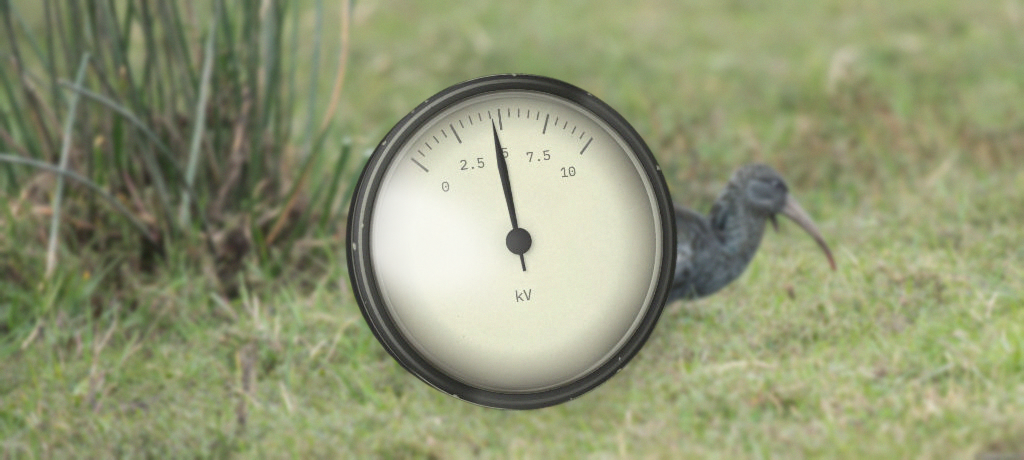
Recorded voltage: 4.5 kV
